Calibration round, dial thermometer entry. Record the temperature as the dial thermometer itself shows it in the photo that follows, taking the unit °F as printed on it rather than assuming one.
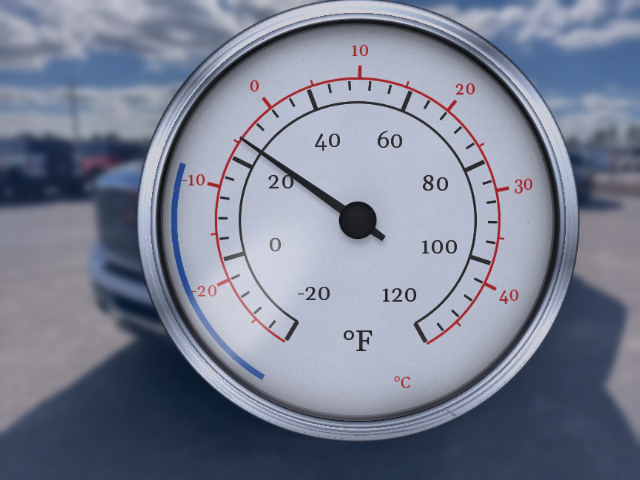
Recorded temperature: 24 °F
